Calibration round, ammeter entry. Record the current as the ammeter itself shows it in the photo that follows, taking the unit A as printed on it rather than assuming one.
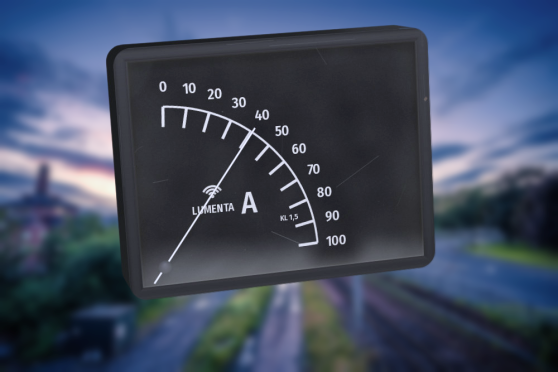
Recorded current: 40 A
